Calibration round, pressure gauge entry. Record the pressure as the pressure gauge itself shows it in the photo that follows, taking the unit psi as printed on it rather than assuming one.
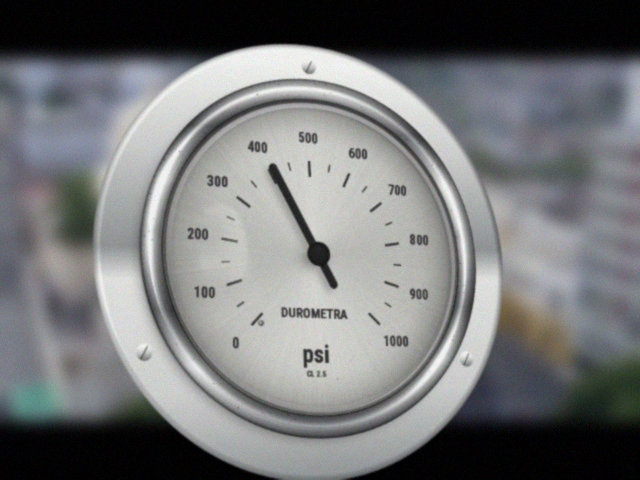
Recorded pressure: 400 psi
